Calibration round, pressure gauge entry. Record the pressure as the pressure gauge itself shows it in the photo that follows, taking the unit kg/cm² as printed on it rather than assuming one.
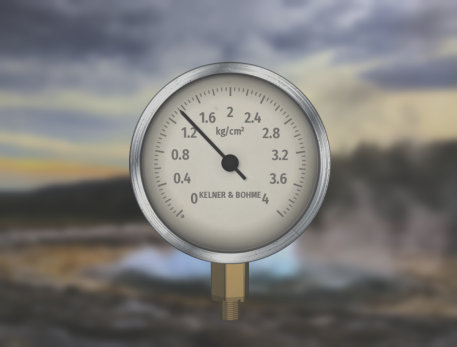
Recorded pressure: 1.35 kg/cm²
